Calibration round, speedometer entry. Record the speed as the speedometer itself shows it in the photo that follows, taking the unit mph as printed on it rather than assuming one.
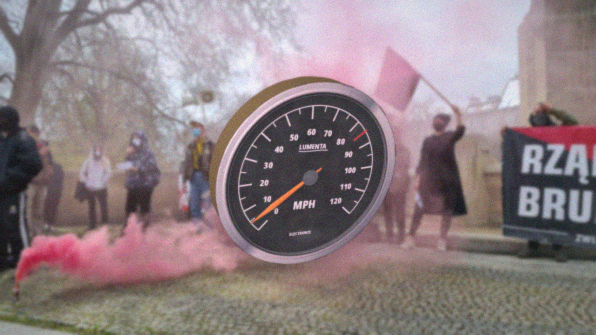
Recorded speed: 5 mph
